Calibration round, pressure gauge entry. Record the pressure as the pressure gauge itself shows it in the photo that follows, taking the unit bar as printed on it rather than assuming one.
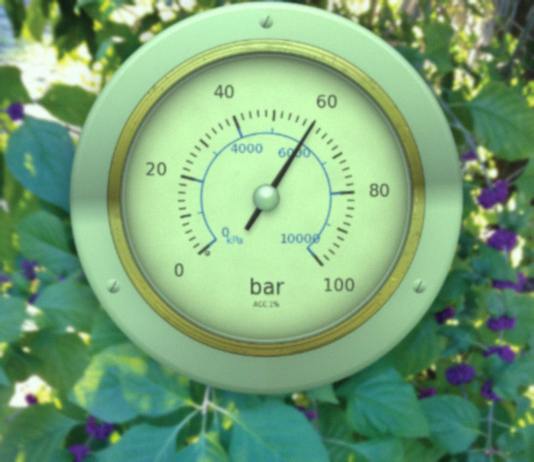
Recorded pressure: 60 bar
